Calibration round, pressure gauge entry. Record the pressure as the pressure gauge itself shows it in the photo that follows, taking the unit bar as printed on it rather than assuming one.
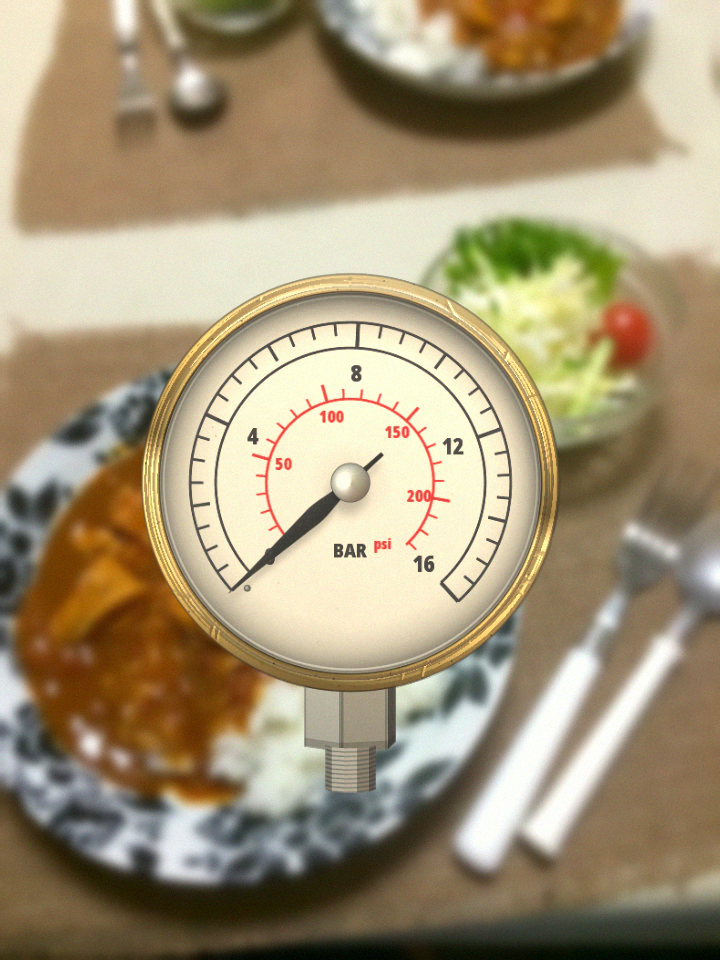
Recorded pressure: 0 bar
